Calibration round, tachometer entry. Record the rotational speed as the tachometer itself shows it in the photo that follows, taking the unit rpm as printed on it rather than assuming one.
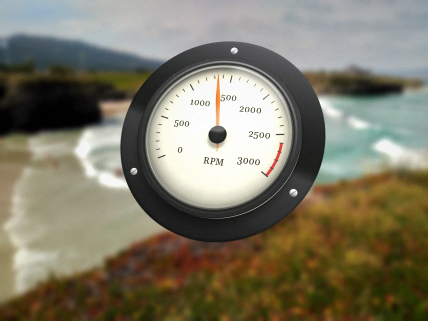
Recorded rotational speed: 1350 rpm
